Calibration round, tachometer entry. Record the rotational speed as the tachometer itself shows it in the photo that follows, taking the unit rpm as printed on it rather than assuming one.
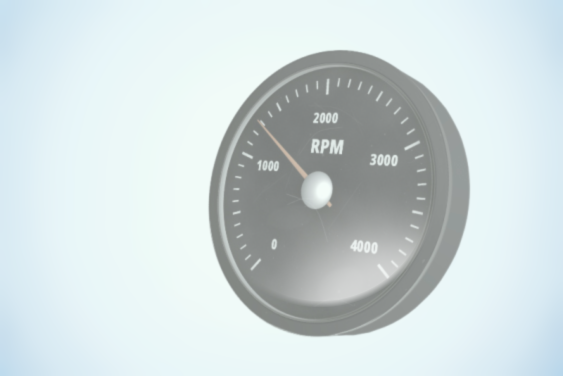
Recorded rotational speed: 1300 rpm
